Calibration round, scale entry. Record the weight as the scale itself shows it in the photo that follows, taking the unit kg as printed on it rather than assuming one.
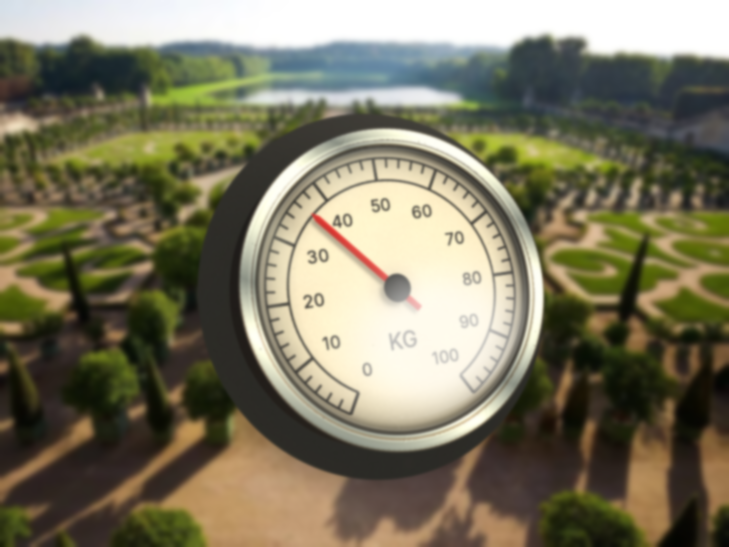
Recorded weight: 36 kg
